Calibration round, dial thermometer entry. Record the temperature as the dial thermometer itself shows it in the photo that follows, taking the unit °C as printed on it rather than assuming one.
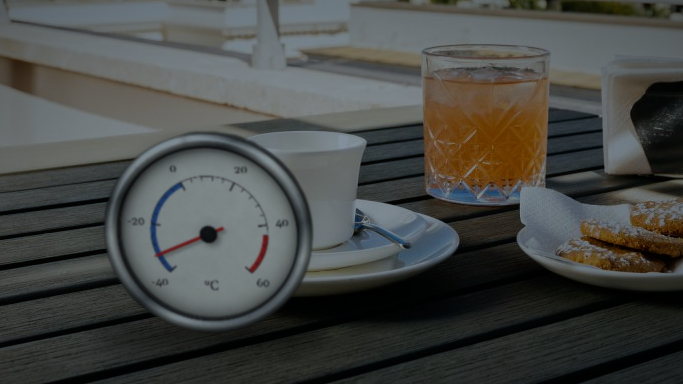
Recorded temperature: -32 °C
